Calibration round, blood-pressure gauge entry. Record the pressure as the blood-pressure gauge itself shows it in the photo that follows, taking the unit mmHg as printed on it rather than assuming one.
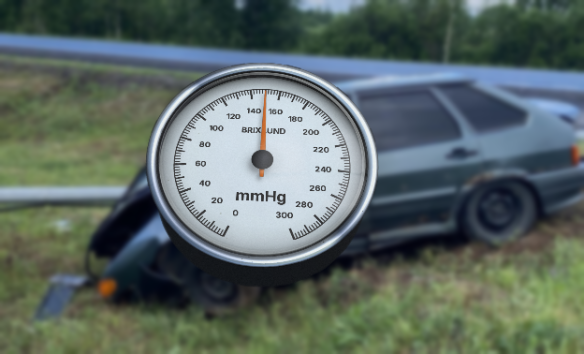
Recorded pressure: 150 mmHg
